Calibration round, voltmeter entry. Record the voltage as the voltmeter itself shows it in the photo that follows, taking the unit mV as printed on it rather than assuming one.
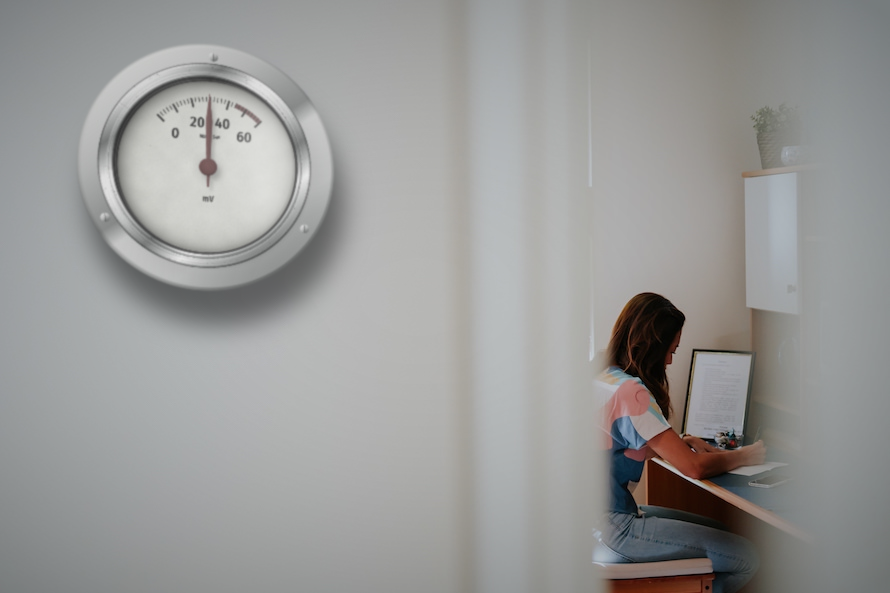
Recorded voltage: 30 mV
